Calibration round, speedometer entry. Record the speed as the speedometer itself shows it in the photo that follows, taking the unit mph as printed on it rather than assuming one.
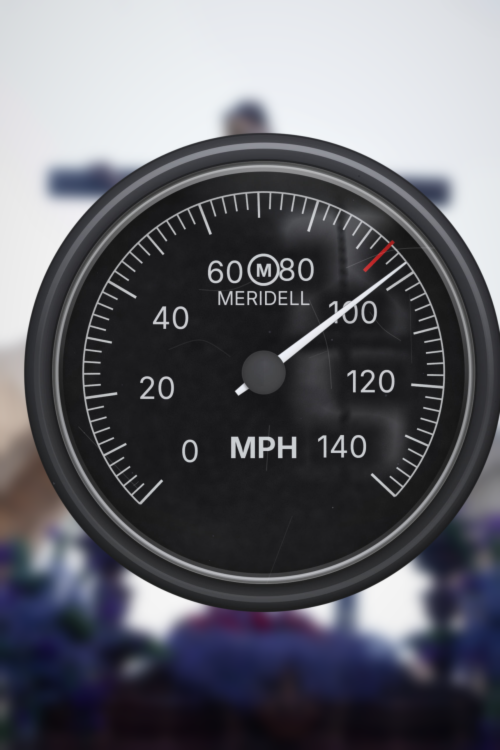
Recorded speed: 98 mph
